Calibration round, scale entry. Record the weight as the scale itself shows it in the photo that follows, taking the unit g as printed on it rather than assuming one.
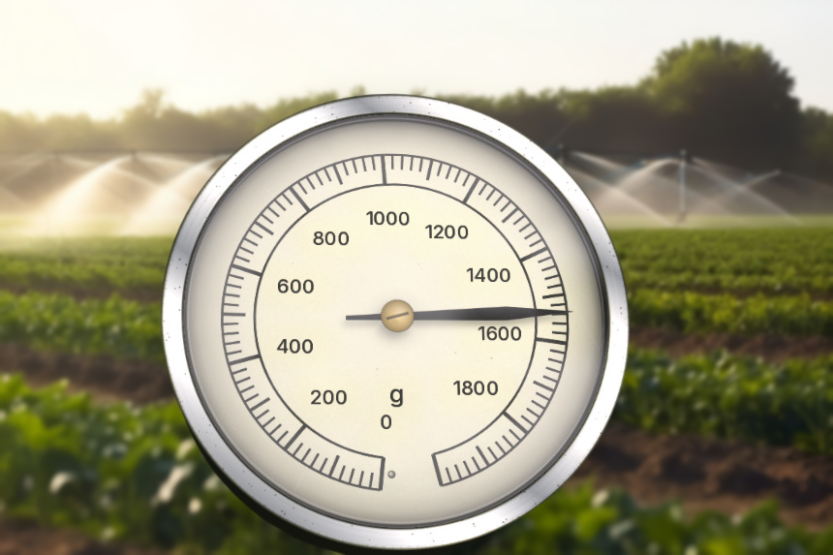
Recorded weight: 1540 g
